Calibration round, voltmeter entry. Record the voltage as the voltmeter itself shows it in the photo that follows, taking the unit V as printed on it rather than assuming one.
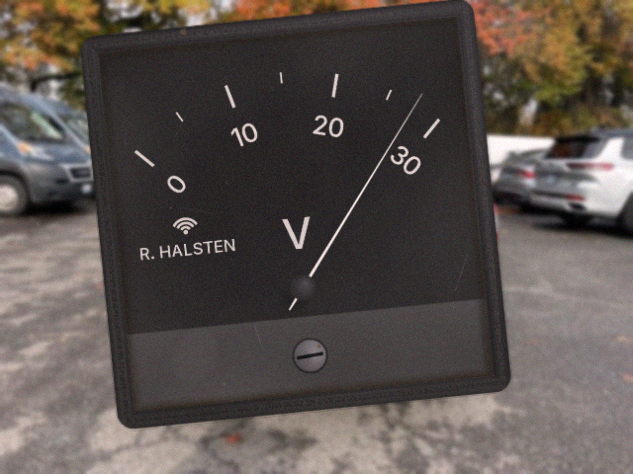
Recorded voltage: 27.5 V
